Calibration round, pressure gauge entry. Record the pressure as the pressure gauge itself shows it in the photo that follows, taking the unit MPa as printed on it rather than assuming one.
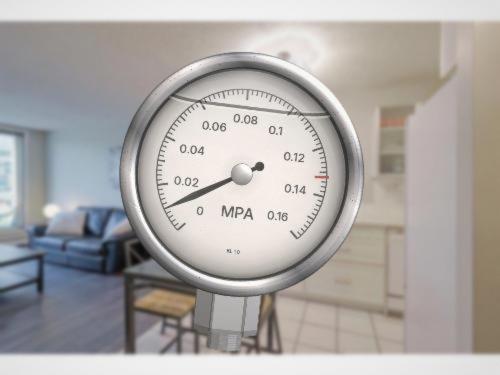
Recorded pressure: 0.01 MPa
